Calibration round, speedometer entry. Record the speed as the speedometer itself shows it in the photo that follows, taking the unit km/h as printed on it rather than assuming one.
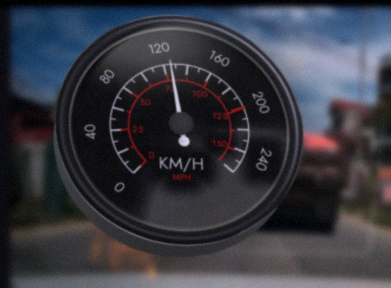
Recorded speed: 125 km/h
